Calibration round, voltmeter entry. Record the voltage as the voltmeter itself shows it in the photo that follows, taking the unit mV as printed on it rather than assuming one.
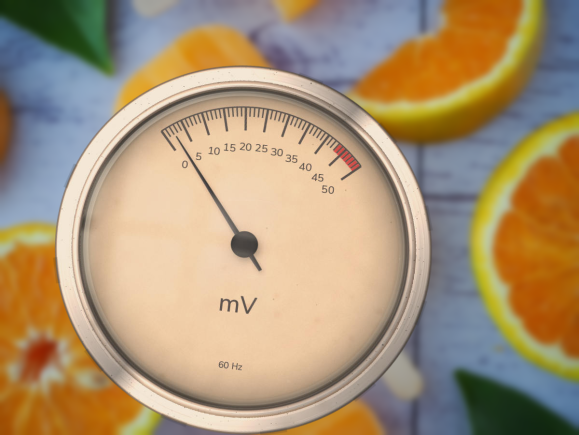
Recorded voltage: 2 mV
